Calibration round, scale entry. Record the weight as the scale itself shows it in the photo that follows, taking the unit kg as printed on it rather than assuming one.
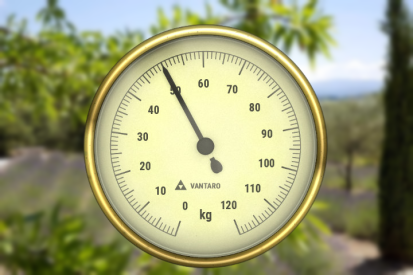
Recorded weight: 50 kg
